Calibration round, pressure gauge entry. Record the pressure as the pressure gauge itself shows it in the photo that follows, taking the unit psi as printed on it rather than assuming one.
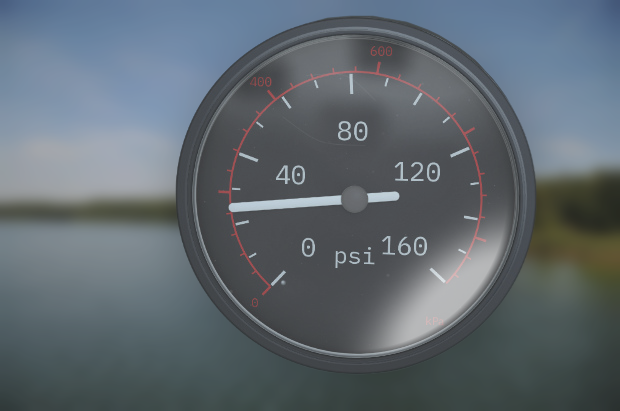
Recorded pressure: 25 psi
